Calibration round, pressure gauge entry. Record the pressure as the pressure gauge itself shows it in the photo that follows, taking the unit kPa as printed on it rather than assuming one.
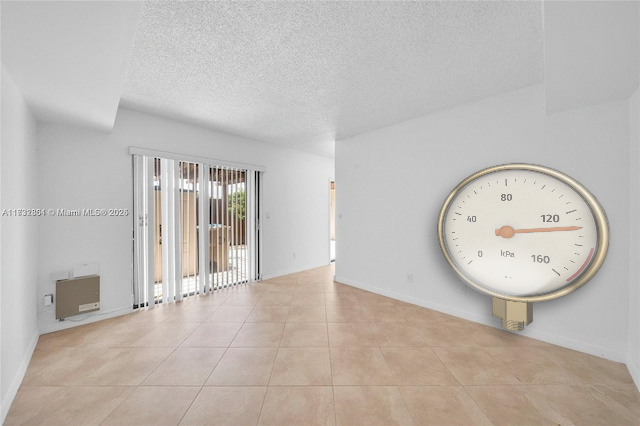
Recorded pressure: 130 kPa
